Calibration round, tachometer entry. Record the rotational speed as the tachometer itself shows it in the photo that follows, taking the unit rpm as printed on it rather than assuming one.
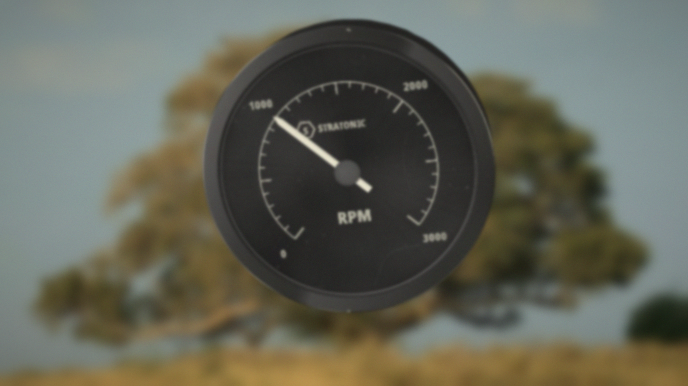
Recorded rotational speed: 1000 rpm
